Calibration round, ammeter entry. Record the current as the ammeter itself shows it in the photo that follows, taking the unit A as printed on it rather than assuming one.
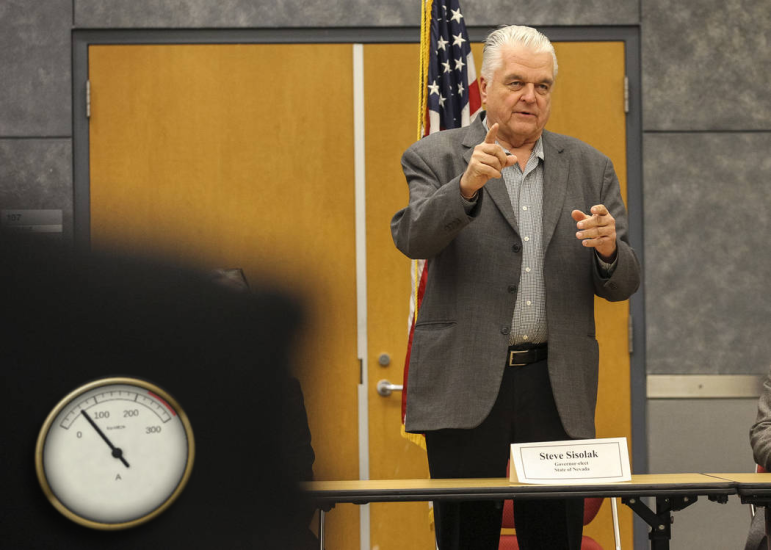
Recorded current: 60 A
